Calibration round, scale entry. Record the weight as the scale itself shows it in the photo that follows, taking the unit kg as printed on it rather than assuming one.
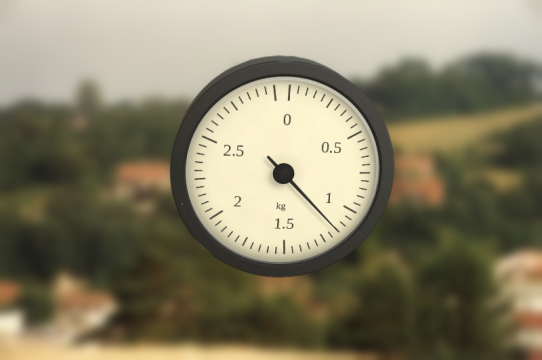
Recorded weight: 1.15 kg
